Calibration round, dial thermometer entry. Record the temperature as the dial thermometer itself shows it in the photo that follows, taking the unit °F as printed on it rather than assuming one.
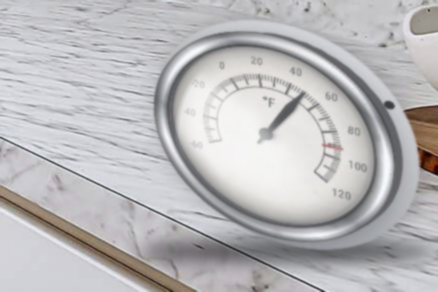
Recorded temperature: 50 °F
